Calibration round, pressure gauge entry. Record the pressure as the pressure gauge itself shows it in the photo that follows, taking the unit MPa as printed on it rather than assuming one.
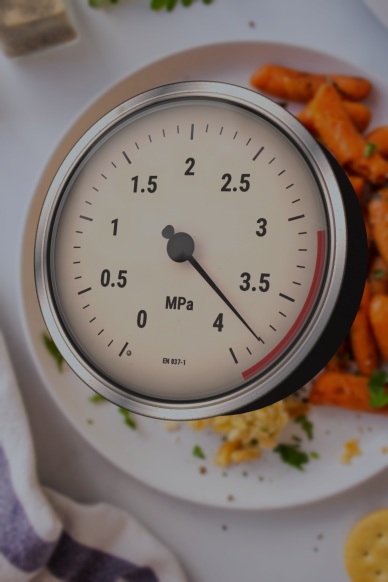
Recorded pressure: 3.8 MPa
